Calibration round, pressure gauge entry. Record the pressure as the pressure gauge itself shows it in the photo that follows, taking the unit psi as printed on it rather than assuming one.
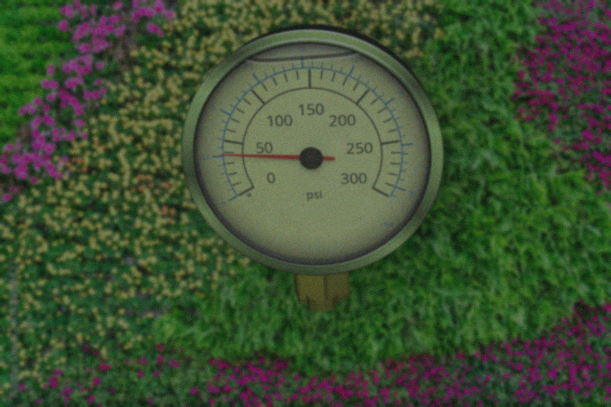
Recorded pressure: 40 psi
